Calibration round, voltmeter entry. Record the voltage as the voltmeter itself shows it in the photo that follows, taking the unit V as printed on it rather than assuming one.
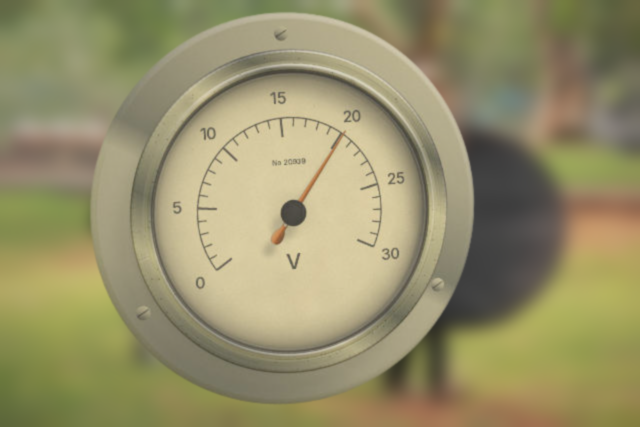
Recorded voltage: 20 V
